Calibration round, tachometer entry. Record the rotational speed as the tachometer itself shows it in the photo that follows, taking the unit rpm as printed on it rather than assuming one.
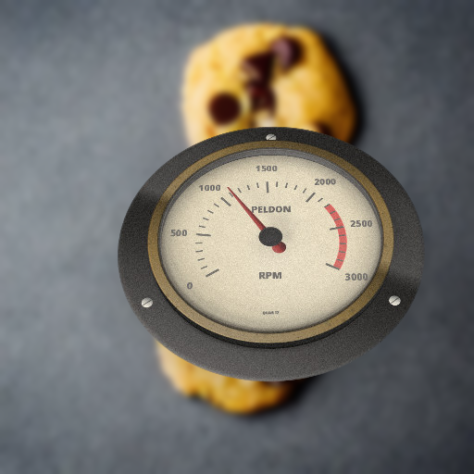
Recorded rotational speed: 1100 rpm
